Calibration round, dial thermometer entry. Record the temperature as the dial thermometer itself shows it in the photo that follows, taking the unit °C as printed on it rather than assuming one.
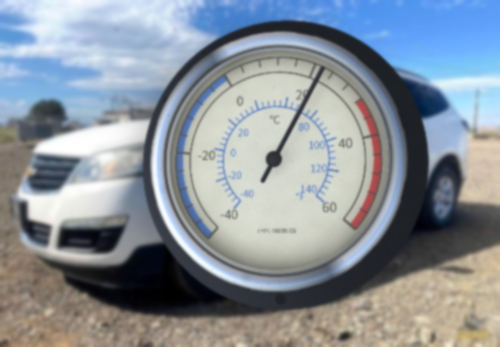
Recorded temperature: 22 °C
